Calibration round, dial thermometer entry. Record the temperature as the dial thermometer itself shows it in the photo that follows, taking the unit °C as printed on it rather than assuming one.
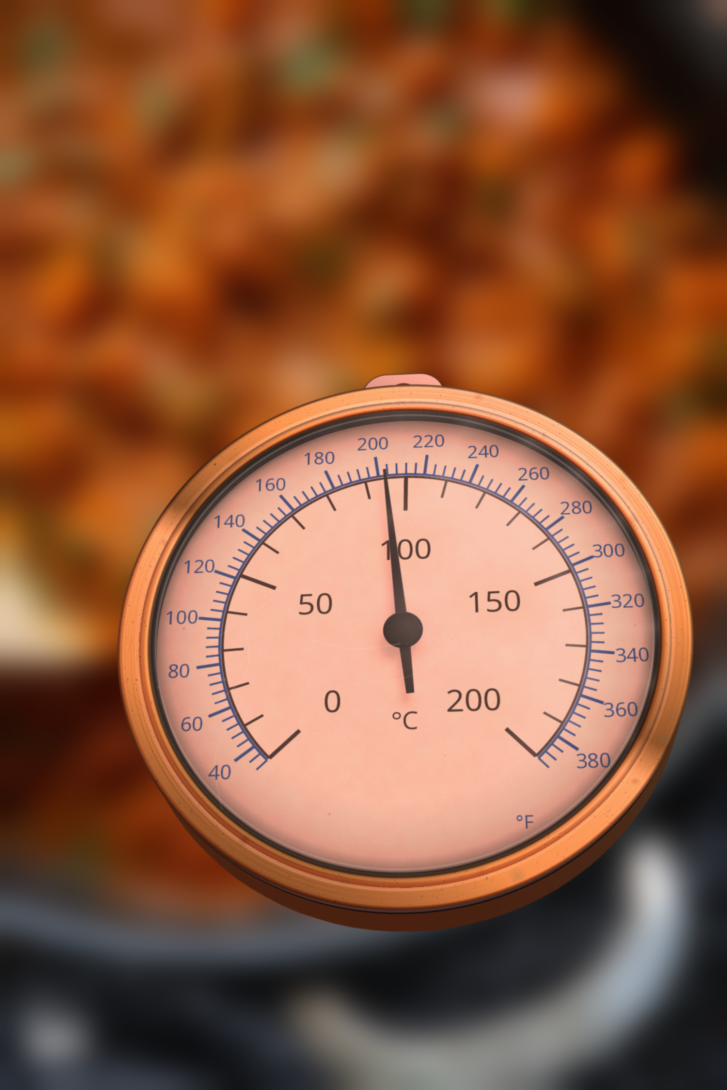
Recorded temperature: 95 °C
